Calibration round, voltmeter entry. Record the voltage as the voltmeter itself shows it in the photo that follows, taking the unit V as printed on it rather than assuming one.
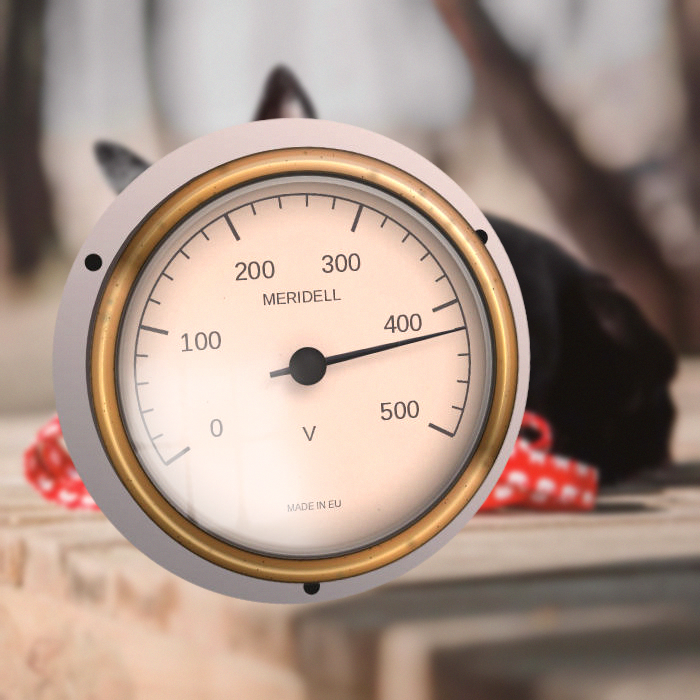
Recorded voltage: 420 V
